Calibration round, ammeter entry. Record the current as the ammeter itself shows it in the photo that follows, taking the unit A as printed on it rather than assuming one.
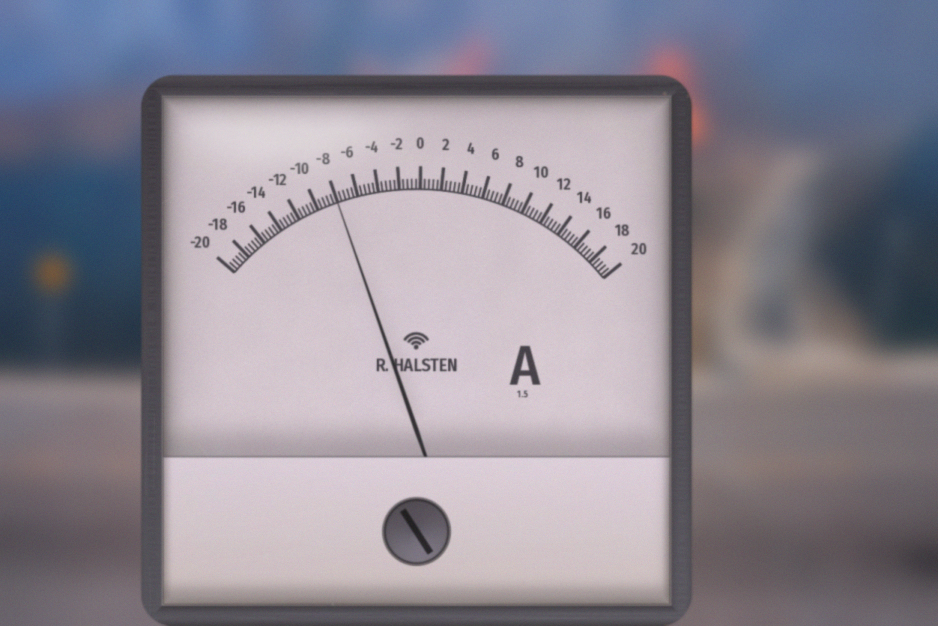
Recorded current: -8 A
